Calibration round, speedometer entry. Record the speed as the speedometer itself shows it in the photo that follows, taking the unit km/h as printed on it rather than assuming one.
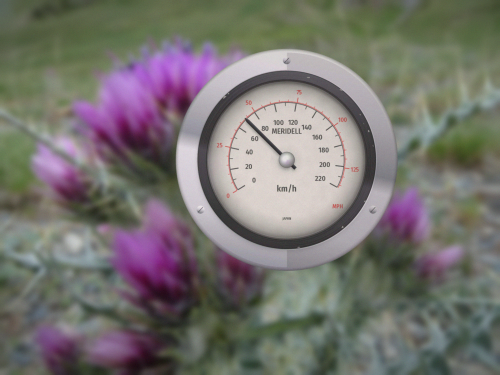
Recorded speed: 70 km/h
